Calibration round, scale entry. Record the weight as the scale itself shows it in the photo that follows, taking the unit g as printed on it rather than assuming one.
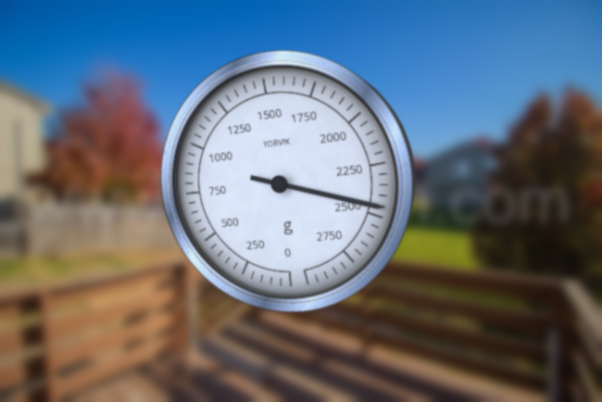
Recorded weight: 2450 g
